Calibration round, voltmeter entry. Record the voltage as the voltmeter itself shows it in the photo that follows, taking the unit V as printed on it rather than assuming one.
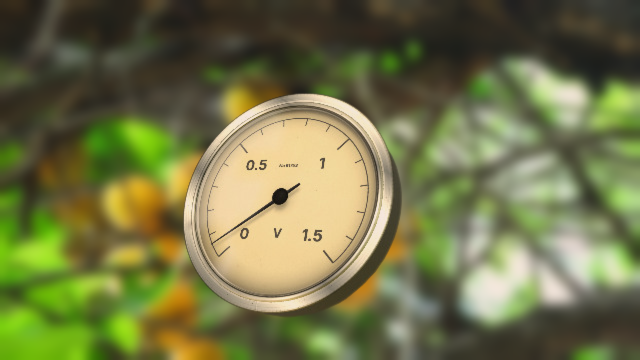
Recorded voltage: 0.05 V
